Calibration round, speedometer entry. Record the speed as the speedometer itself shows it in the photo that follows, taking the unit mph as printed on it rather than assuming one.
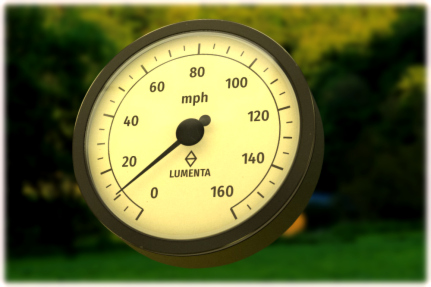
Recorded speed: 10 mph
